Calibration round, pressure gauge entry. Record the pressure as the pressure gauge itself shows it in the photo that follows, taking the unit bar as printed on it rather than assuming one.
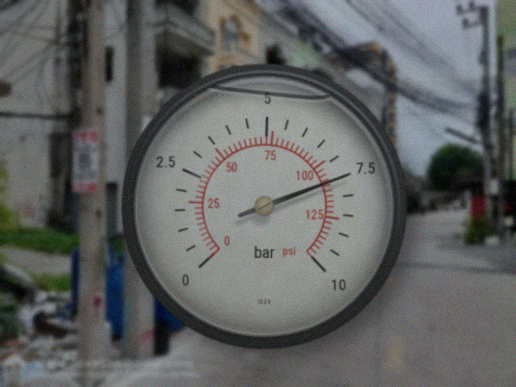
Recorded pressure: 7.5 bar
